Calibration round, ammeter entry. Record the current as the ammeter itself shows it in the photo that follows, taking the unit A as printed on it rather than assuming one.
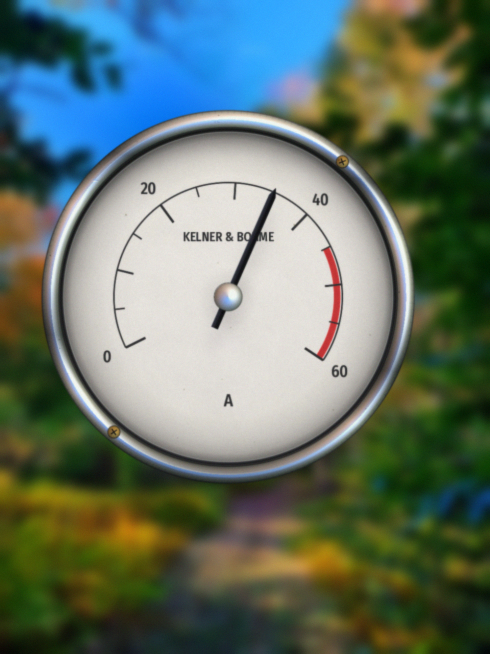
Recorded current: 35 A
